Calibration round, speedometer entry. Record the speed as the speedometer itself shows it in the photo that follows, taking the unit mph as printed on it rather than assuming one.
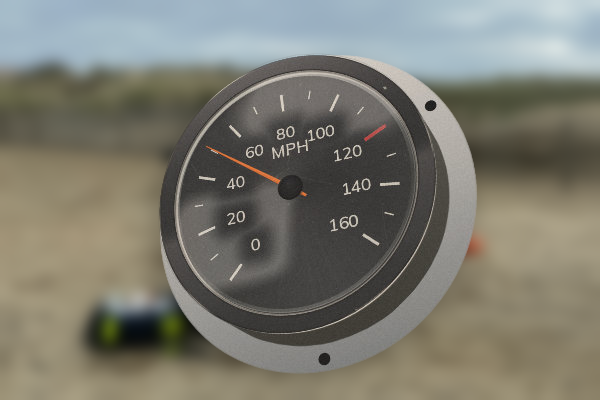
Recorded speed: 50 mph
